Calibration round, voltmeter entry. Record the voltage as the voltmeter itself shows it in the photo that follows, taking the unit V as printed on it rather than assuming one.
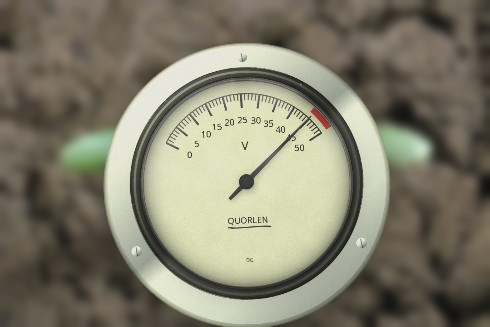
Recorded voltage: 45 V
